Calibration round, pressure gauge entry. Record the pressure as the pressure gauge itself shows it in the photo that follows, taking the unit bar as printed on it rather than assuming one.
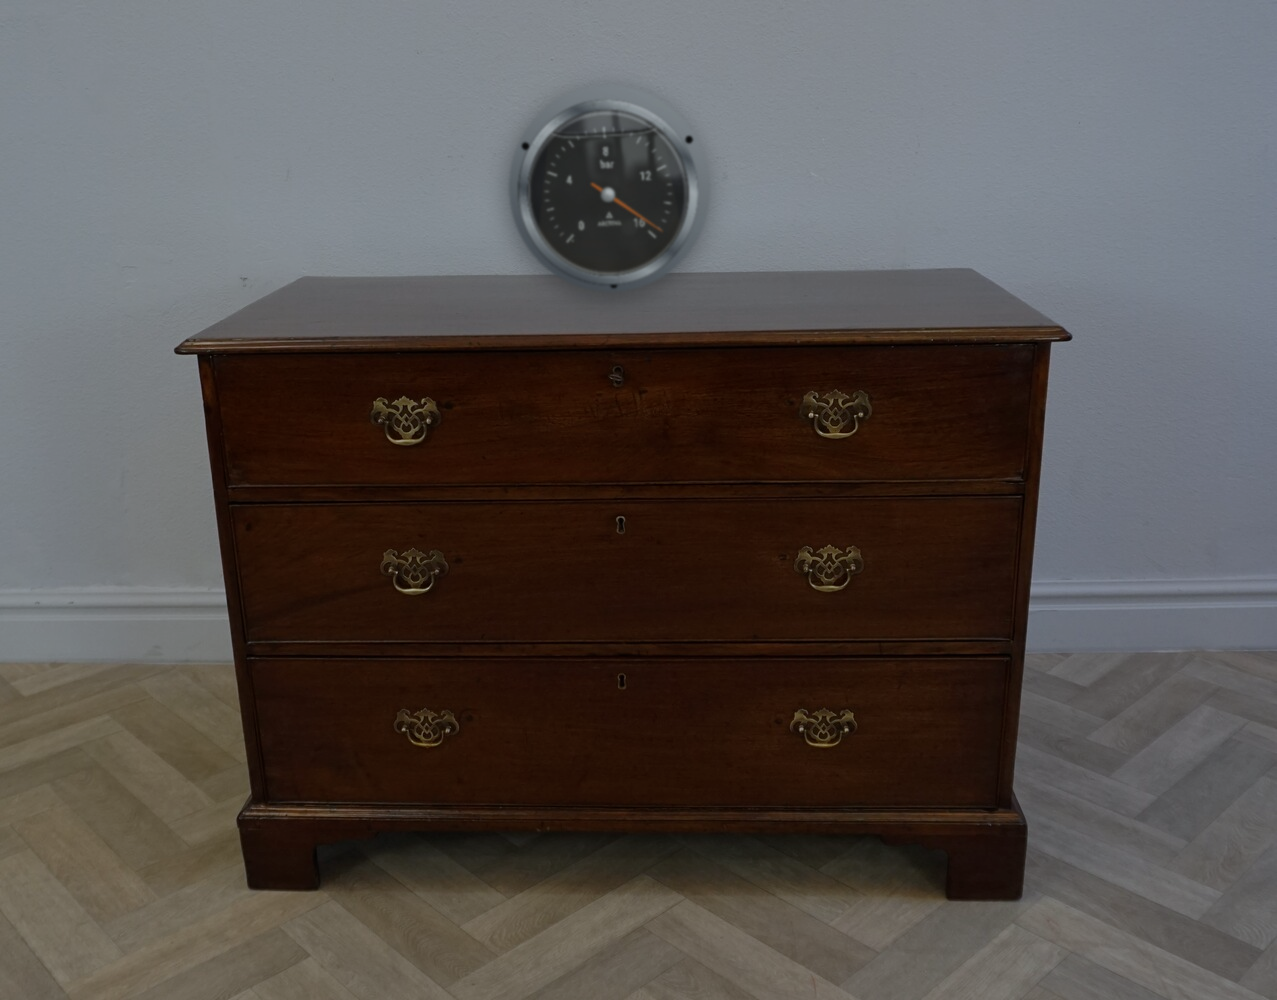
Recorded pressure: 15.5 bar
